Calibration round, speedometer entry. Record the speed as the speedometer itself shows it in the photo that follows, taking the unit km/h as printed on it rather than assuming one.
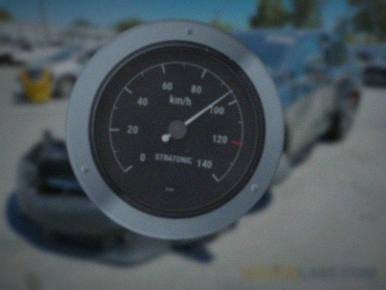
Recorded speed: 95 km/h
